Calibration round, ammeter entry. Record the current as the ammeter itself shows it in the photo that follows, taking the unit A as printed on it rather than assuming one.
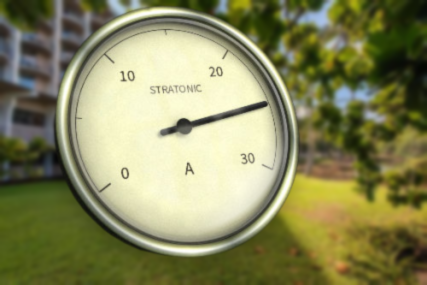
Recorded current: 25 A
